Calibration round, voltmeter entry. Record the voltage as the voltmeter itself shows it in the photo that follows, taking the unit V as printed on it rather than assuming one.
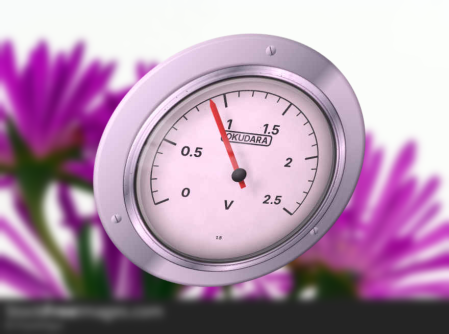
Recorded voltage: 0.9 V
